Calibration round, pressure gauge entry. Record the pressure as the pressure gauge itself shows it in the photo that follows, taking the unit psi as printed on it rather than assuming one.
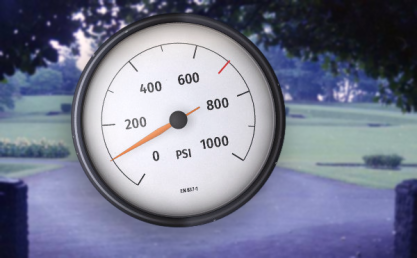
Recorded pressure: 100 psi
